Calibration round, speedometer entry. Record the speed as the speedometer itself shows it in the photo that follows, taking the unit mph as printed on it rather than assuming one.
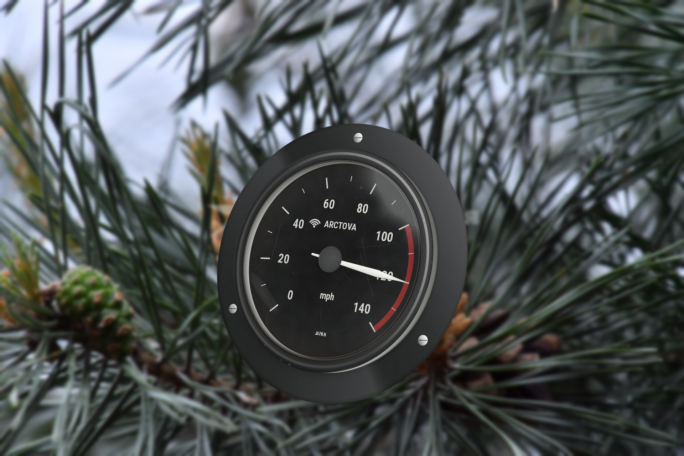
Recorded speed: 120 mph
